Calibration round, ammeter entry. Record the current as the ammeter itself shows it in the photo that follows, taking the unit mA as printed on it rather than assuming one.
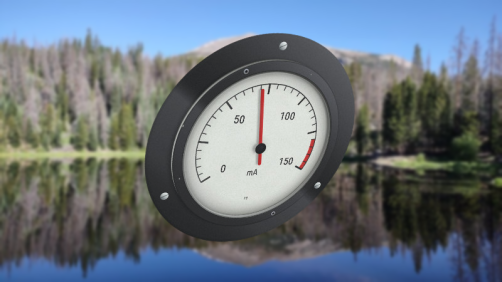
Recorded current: 70 mA
